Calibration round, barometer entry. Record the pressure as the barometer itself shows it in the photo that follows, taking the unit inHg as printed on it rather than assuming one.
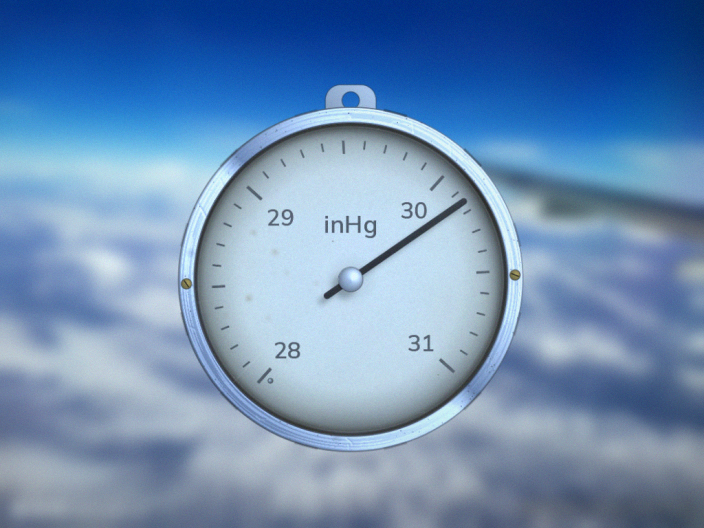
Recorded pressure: 30.15 inHg
